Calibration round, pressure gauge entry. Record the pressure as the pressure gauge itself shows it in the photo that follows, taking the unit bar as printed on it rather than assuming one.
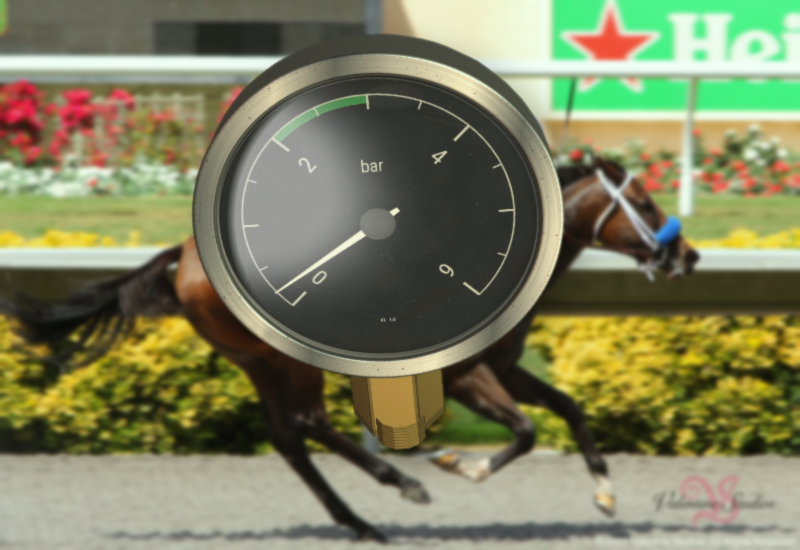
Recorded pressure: 0.25 bar
